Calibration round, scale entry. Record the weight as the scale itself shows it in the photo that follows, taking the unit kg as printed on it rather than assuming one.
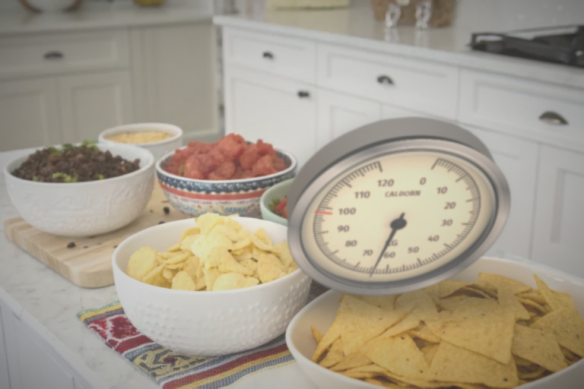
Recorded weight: 65 kg
